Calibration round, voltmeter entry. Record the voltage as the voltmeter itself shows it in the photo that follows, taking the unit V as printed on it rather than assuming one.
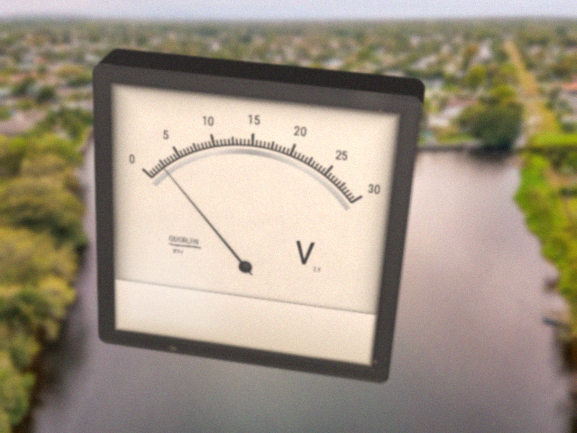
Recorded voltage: 2.5 V
